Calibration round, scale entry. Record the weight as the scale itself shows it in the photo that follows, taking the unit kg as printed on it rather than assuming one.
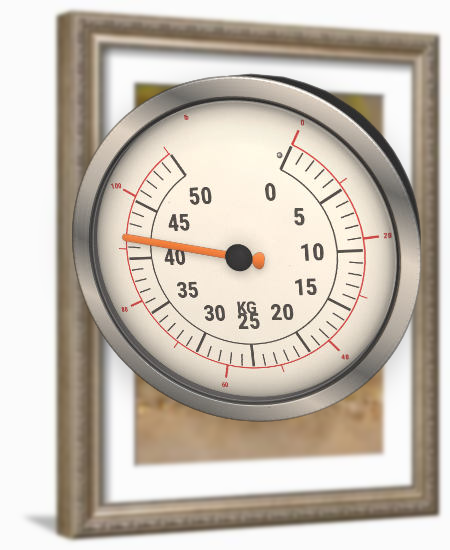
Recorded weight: 42 kg
